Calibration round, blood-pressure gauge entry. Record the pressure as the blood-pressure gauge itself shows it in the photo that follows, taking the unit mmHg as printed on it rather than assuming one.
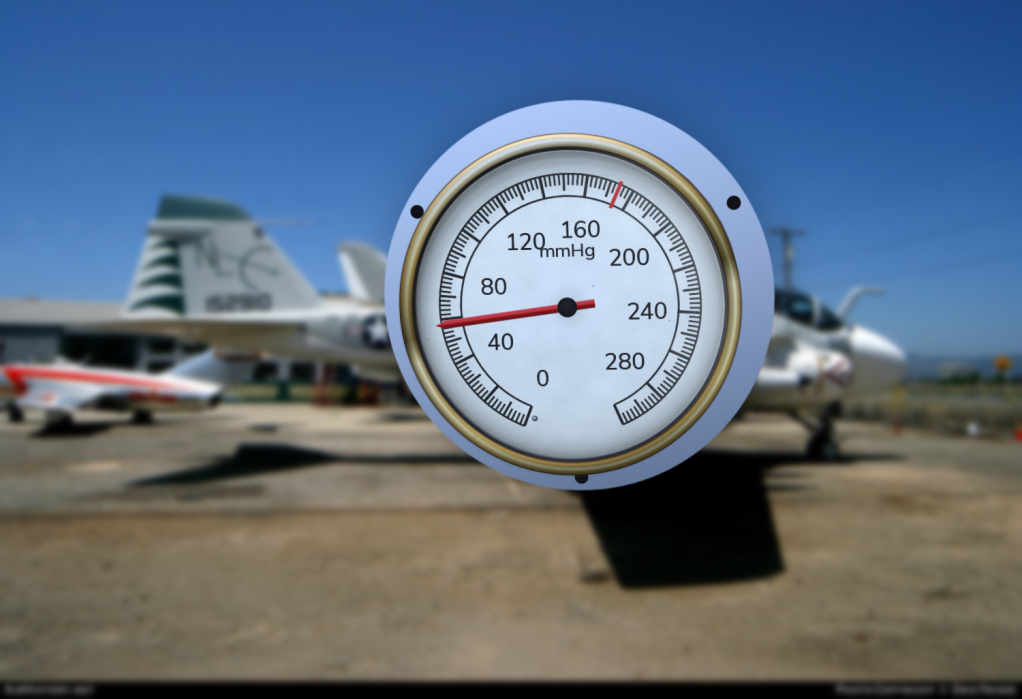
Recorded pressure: 58 mmHg
